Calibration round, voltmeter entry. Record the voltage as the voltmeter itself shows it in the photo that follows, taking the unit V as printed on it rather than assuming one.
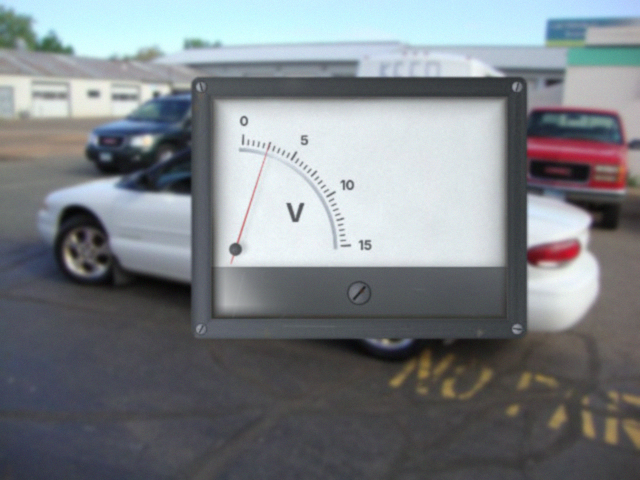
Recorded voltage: 2.5 V
